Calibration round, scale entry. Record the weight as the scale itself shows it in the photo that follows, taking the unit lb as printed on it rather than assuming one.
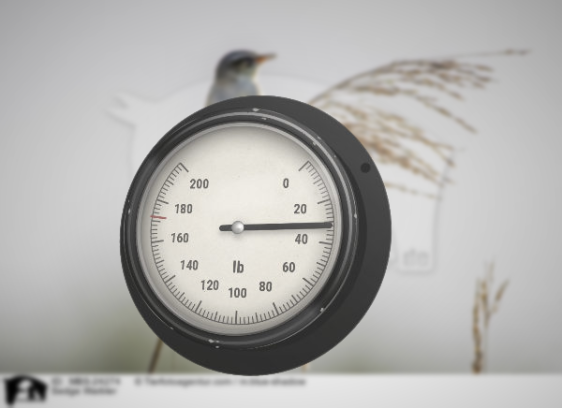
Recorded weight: 32 lb
